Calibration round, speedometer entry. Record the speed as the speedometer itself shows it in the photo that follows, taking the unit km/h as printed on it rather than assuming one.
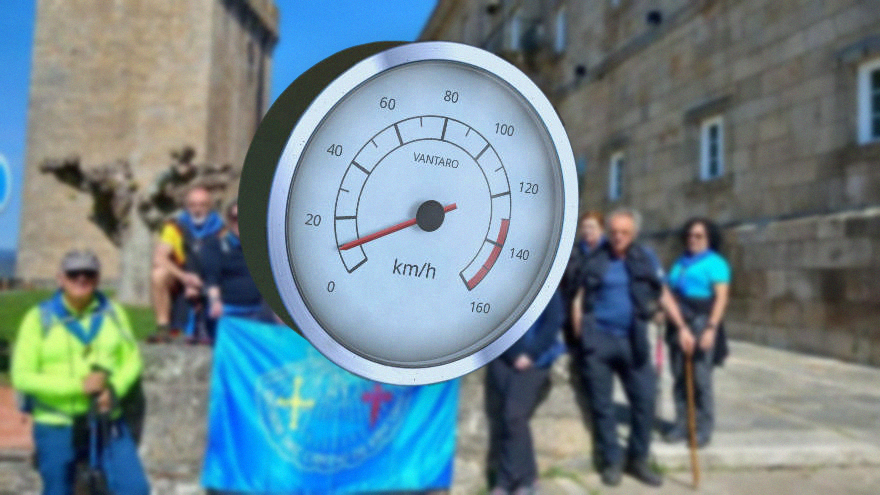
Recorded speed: 10 km/h
